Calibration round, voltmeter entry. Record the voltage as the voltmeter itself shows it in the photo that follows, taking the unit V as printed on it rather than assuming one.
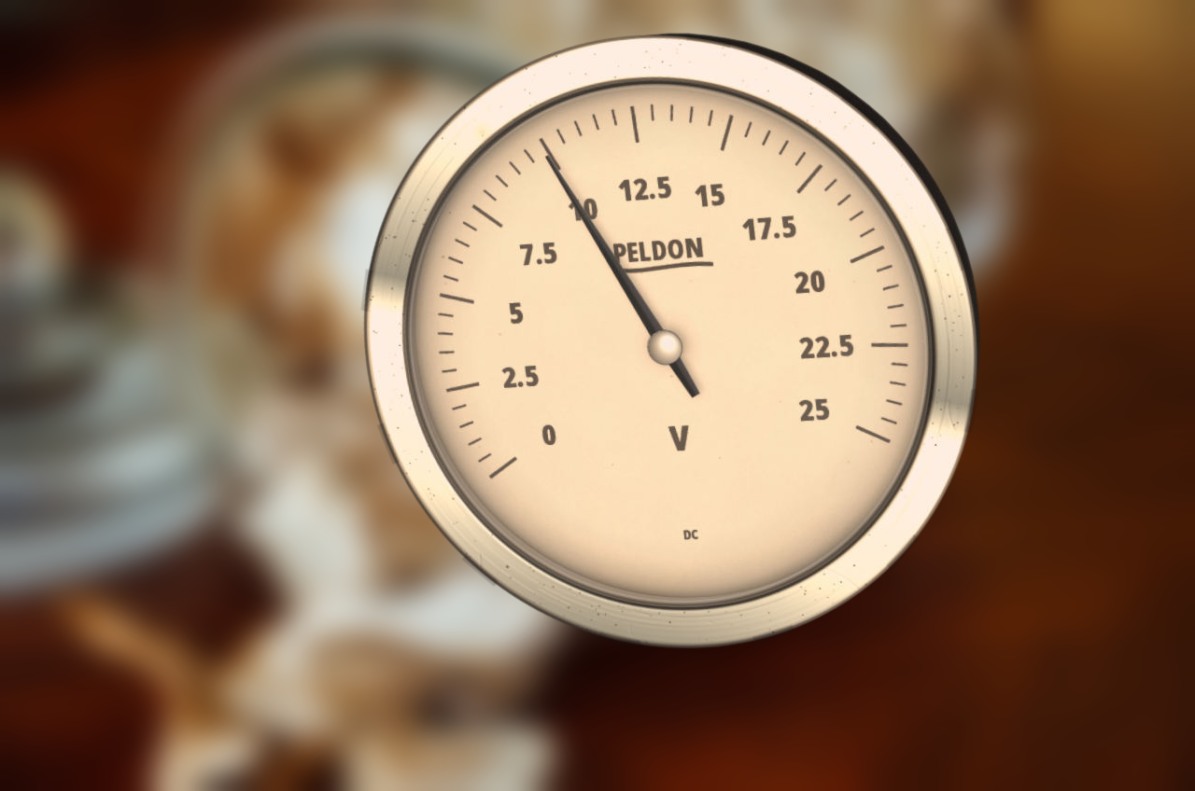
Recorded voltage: 10 V
